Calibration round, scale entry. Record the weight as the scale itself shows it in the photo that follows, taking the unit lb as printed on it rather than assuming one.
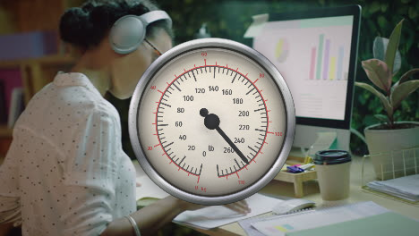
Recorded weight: 252 lb
